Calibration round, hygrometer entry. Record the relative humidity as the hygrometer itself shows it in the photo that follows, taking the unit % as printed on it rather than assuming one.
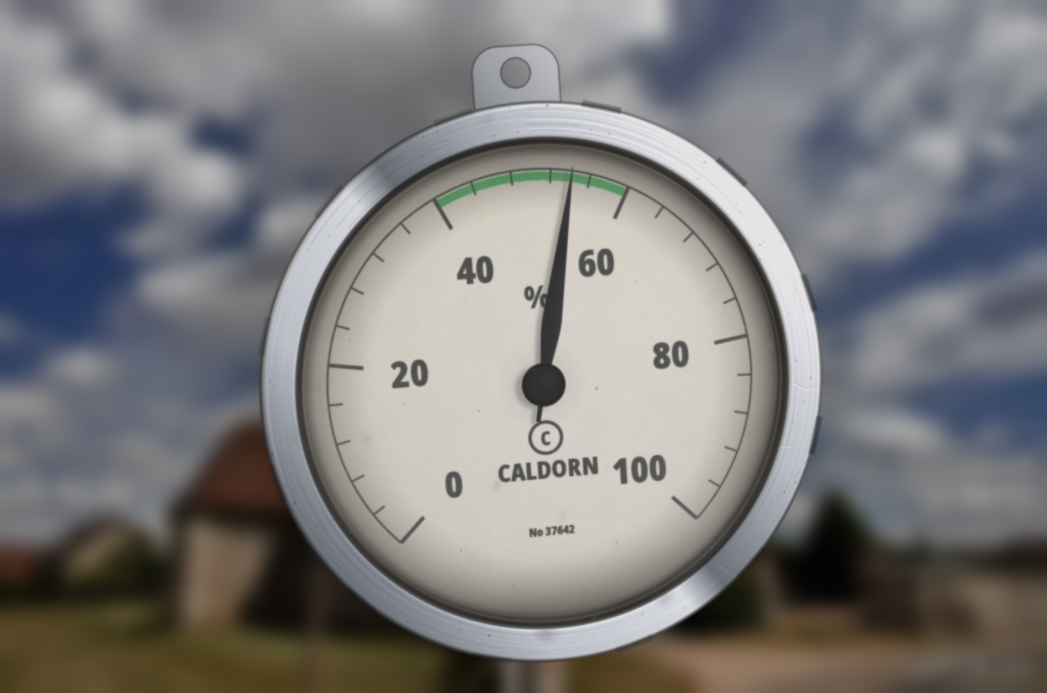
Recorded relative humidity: 54 %
